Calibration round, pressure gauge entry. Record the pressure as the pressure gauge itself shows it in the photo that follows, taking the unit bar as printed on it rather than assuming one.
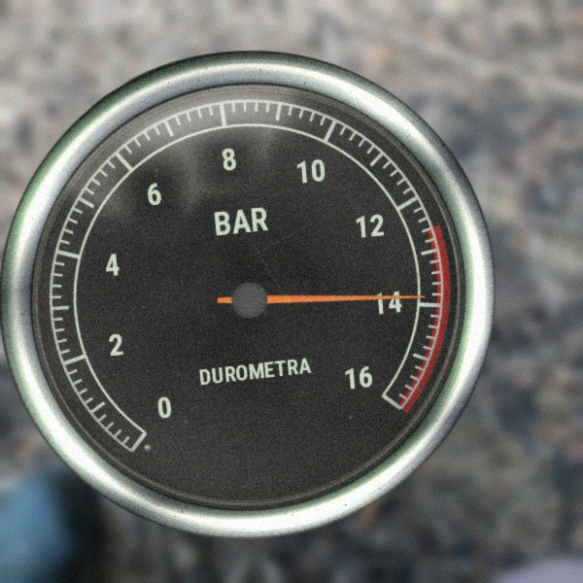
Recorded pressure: 13.8 bar
